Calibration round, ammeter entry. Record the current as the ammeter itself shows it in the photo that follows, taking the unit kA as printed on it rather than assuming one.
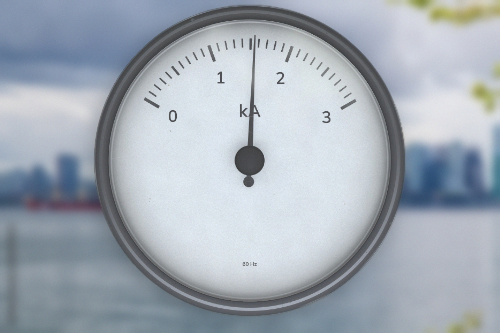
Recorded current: 1.55 kA
